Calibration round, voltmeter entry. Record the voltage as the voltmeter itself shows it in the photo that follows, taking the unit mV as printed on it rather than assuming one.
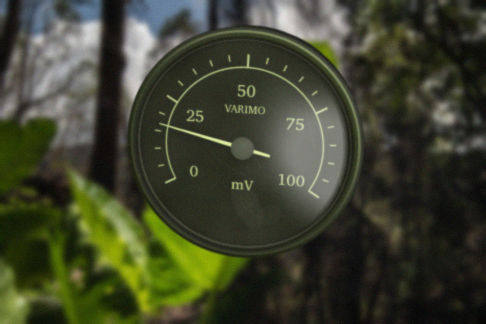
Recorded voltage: 17.5 mV
